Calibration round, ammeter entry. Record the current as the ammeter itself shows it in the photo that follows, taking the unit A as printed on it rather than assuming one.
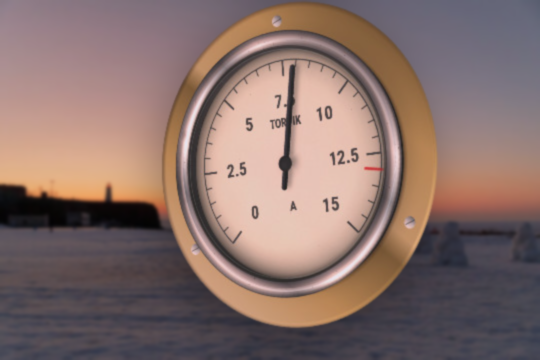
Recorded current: 8 A
